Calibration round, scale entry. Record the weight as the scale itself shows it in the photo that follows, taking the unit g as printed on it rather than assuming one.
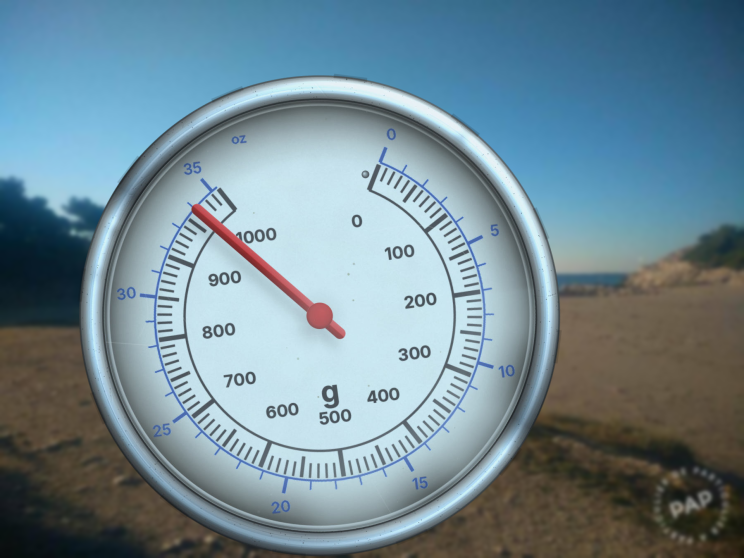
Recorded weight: 965 g
